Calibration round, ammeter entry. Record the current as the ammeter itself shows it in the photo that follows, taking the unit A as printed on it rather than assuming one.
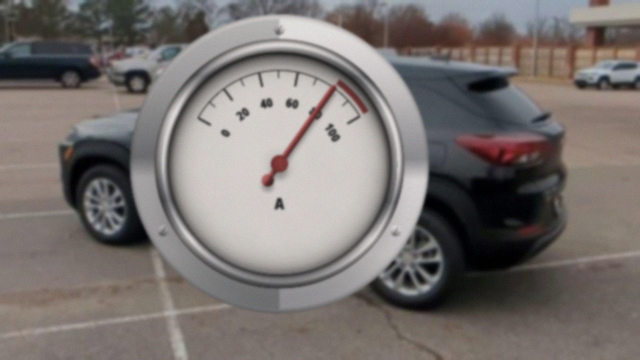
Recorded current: 80 A
